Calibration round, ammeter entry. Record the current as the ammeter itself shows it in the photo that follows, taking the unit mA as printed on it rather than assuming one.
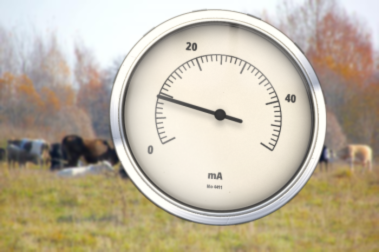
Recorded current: 9 mA
